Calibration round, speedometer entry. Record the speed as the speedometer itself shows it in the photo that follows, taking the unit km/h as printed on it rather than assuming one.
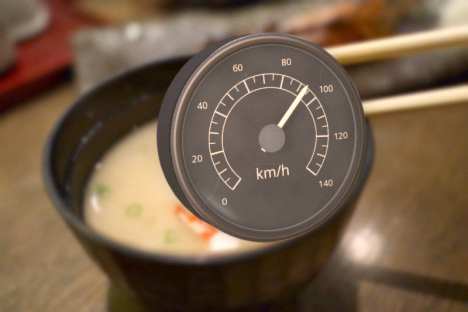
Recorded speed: 92.5 km/h
